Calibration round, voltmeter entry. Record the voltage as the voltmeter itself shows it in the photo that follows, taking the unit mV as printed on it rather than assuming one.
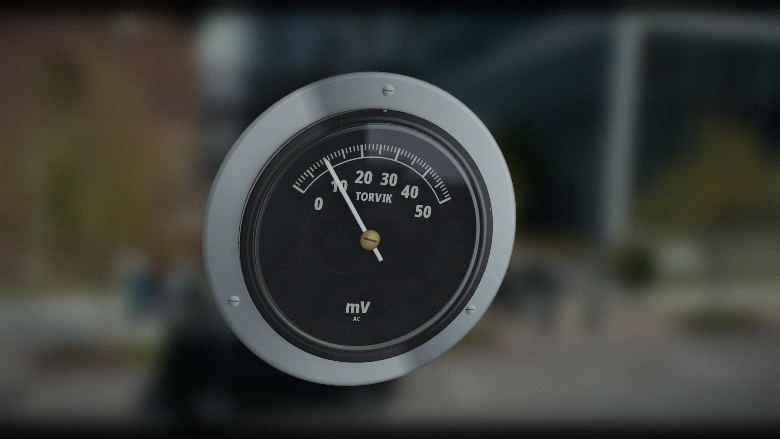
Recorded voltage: 10 mV
